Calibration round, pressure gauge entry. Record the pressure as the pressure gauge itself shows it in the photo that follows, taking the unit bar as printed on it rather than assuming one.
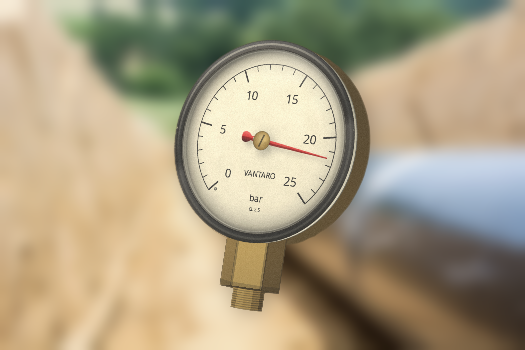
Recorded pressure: 21.5 bar
